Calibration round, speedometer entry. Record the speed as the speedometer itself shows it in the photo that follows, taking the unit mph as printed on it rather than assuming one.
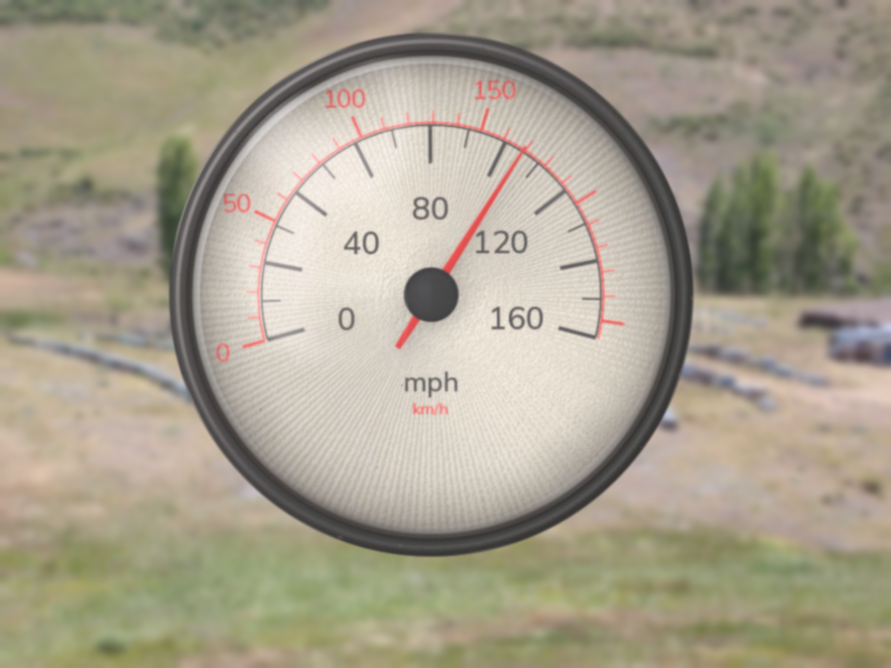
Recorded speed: 105 mph
